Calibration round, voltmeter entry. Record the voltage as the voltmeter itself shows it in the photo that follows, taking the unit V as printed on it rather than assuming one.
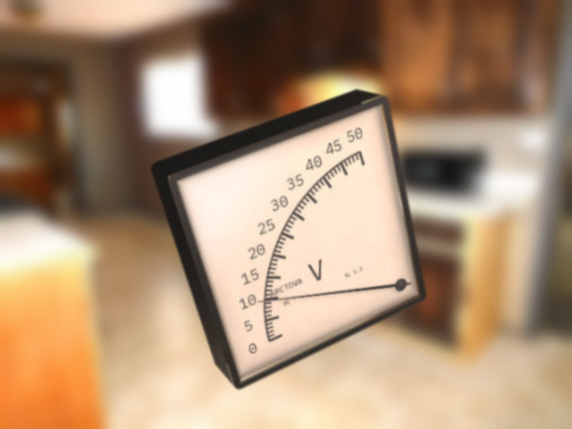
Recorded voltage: 10 V
